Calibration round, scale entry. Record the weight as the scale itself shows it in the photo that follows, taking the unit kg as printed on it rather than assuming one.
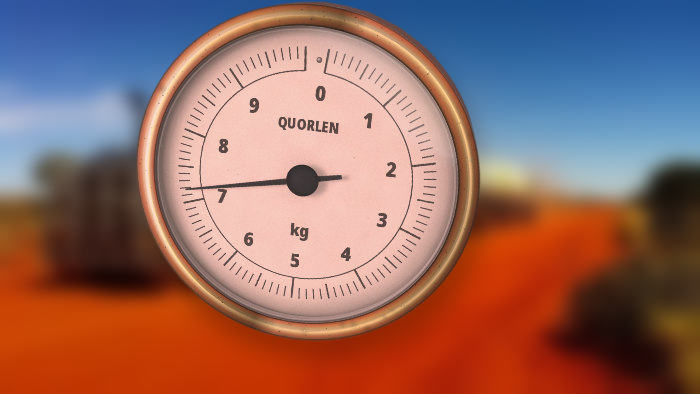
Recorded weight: 7.2 kg
